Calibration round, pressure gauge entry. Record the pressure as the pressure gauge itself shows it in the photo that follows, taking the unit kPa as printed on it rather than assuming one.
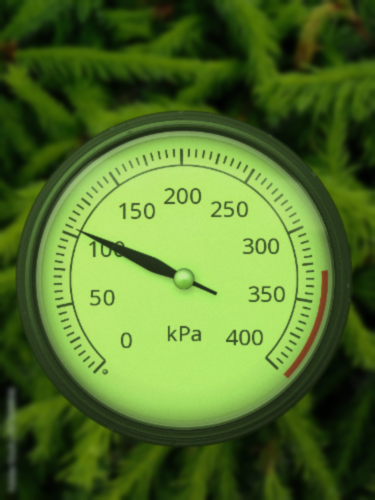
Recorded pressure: 105 kPa
